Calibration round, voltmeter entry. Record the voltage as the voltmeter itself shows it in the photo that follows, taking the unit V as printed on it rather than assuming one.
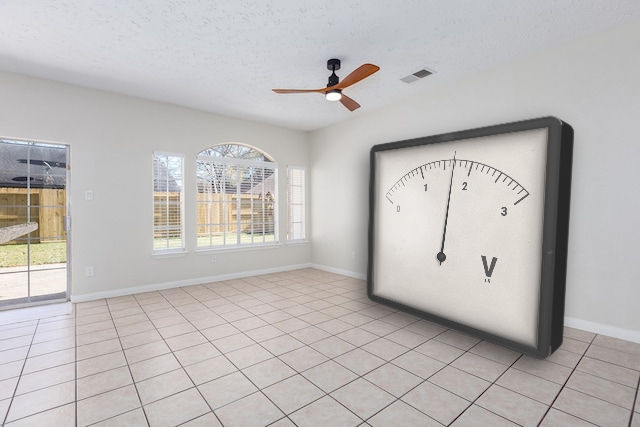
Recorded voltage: 1.7 V
